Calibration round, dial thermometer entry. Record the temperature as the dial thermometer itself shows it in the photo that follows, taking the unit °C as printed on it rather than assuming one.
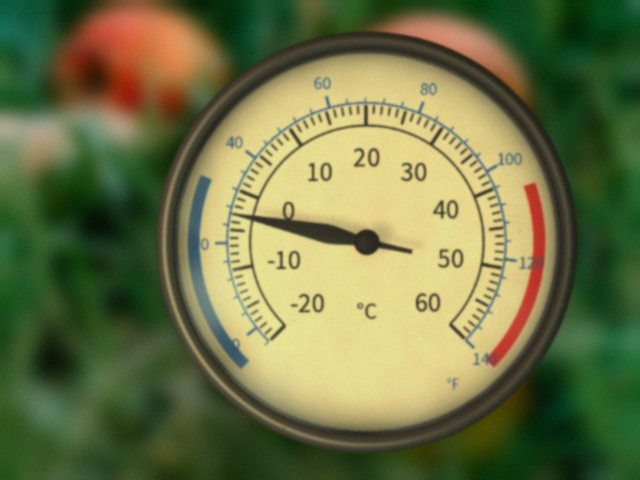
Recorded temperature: -3 °C
